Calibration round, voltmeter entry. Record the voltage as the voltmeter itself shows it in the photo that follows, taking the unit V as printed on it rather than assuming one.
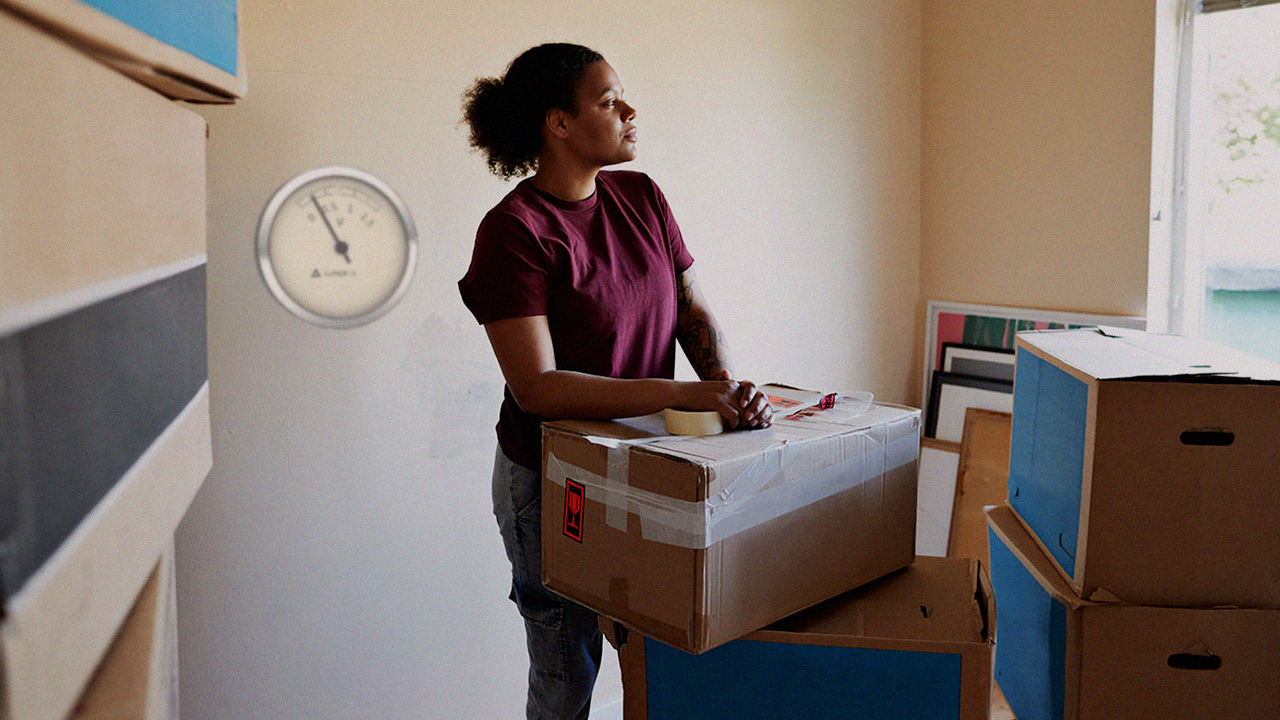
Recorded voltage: 0.25 V
